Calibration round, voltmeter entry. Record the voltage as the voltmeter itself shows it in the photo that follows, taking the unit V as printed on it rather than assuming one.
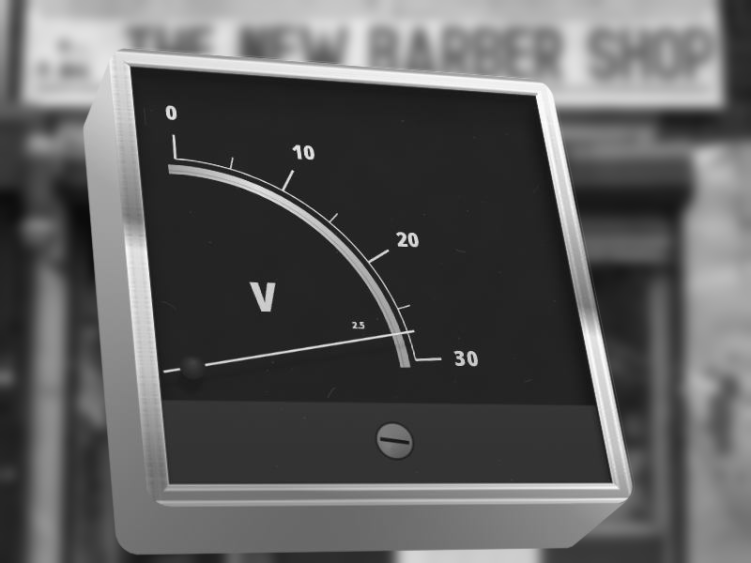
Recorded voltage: 27.5 V
